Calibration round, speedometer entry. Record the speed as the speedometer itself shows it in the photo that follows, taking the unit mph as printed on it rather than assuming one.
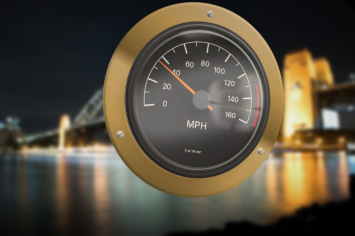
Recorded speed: 35 mph
